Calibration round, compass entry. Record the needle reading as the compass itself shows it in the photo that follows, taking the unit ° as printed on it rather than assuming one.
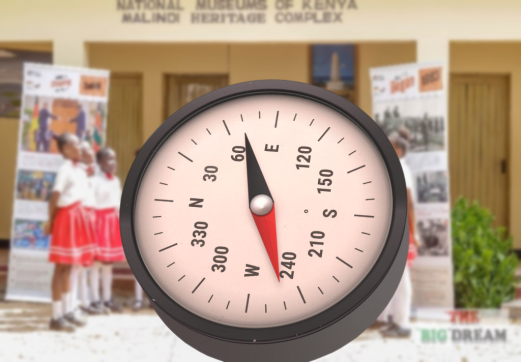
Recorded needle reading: 250 °
